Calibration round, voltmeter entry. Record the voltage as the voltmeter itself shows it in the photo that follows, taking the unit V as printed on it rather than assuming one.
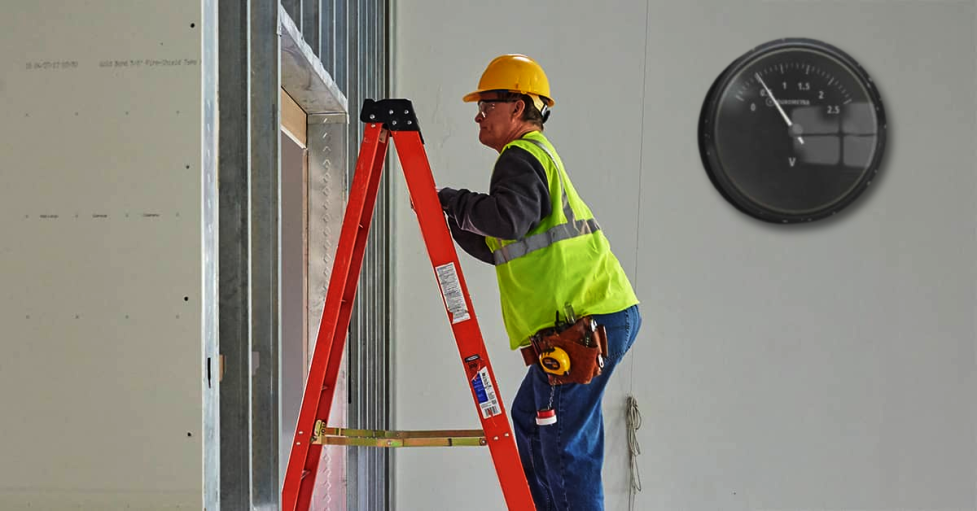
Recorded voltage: 0.5 V
